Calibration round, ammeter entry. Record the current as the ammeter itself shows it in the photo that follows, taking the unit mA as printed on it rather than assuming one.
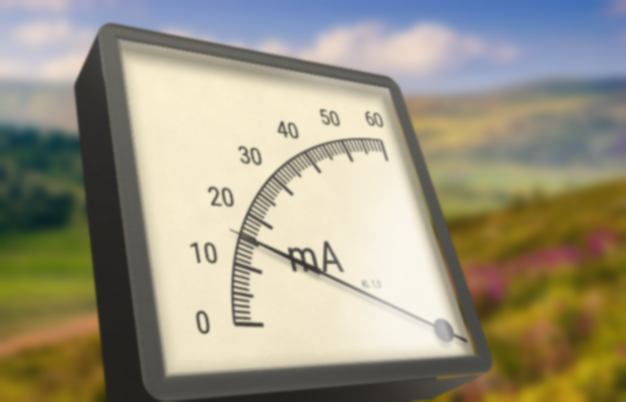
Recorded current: 15 mA
